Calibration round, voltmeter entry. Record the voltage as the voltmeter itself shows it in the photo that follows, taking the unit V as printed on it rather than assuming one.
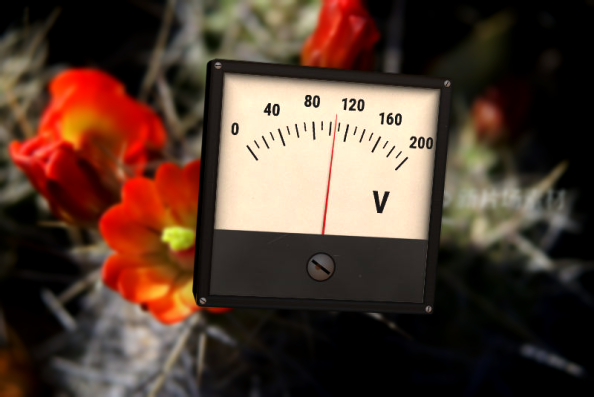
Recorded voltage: 105 V
